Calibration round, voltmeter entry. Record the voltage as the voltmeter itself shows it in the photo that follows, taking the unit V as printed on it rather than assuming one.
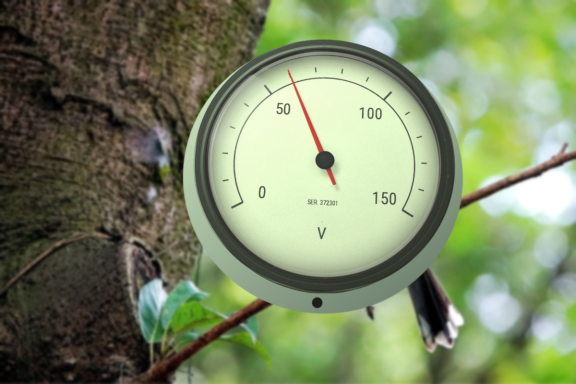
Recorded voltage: 60 V
